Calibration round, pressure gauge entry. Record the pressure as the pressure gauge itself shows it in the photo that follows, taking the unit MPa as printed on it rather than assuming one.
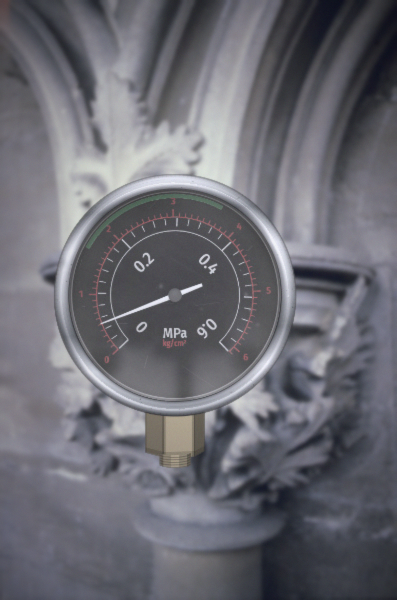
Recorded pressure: 0.05 MPa
